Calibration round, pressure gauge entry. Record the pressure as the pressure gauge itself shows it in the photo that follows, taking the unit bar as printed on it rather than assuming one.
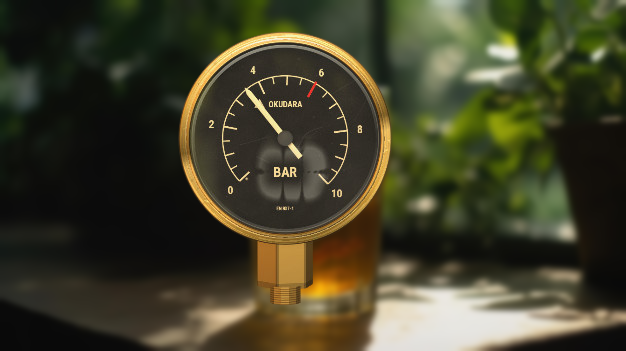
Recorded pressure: 3.5 bar
